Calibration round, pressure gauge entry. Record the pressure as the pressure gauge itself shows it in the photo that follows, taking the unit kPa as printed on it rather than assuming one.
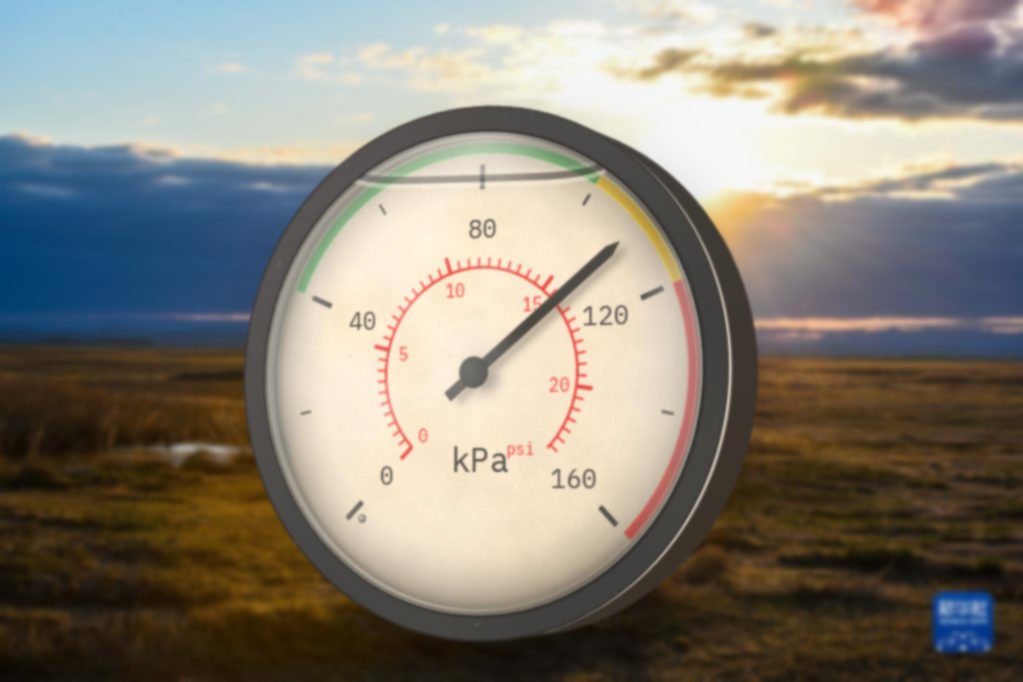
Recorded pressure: 110 kPa
